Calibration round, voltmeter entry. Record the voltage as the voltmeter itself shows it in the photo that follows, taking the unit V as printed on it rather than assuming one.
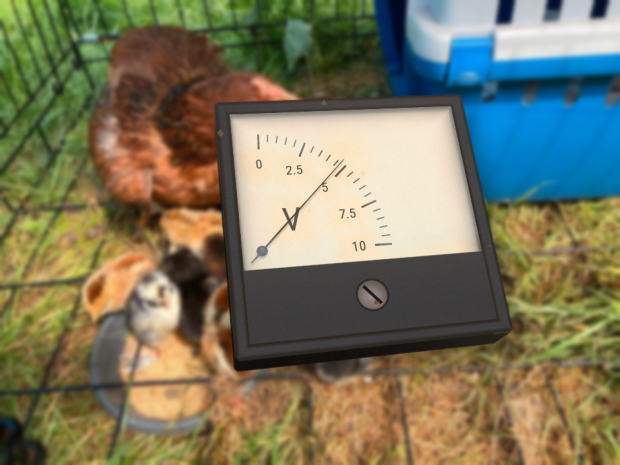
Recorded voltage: 4.75 V
